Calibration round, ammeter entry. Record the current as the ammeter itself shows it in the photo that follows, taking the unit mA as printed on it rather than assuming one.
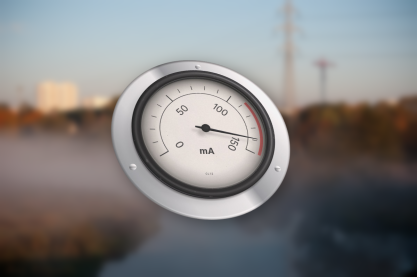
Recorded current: 140 mA
